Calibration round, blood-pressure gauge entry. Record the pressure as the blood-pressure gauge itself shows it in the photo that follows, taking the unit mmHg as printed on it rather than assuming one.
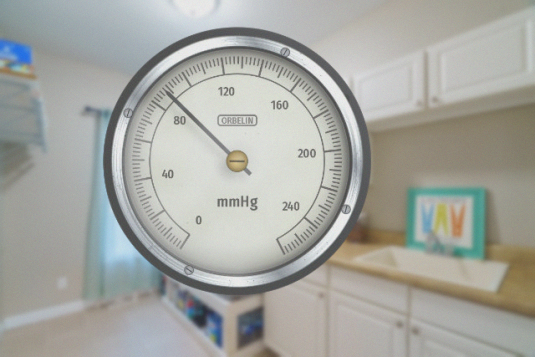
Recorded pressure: 88 mmHg
